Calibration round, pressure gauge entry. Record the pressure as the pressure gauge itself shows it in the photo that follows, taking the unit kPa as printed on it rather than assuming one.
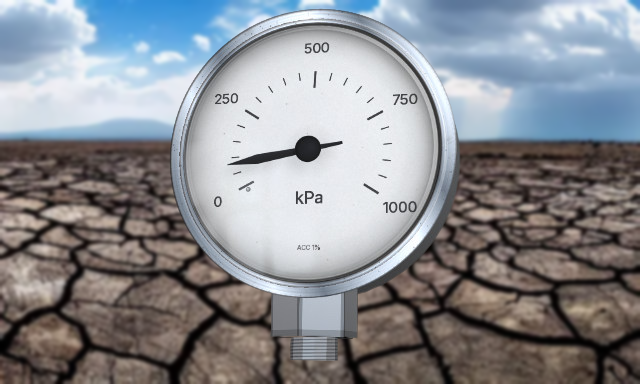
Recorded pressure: 75 kPa
